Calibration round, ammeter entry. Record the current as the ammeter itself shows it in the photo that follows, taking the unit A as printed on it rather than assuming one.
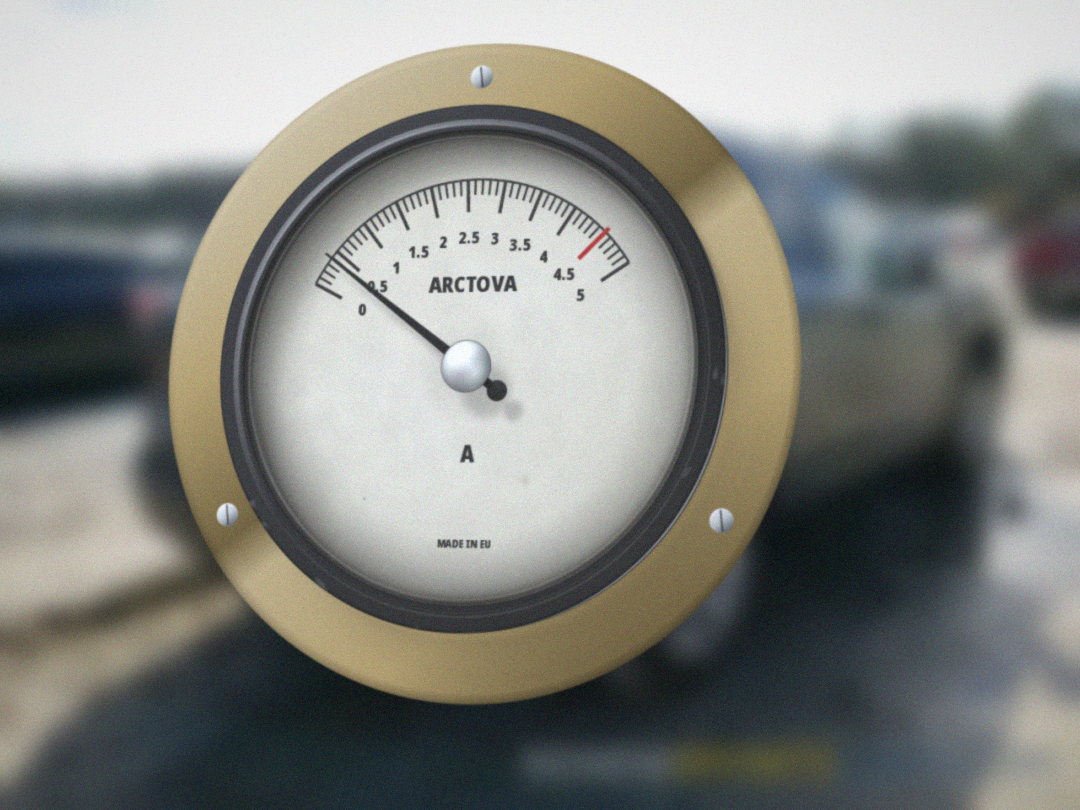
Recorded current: 0.4 A
